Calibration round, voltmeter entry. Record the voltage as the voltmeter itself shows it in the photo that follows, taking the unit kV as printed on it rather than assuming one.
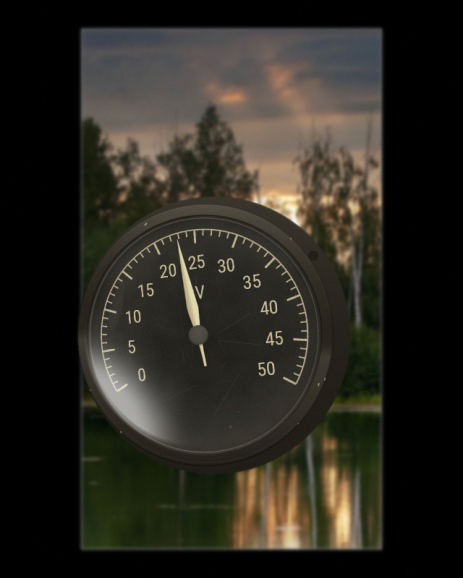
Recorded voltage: 23 kV
